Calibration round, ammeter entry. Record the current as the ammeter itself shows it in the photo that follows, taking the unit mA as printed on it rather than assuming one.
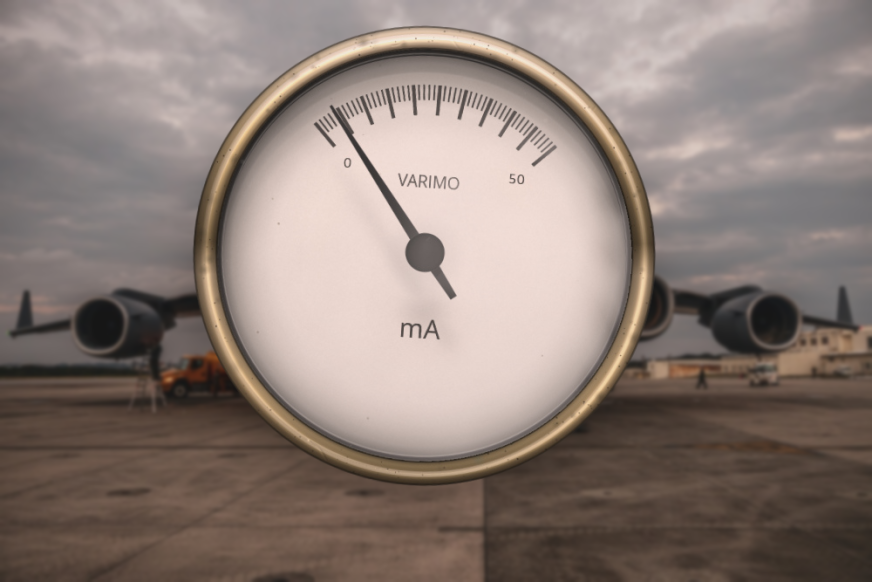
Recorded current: 4 mA
